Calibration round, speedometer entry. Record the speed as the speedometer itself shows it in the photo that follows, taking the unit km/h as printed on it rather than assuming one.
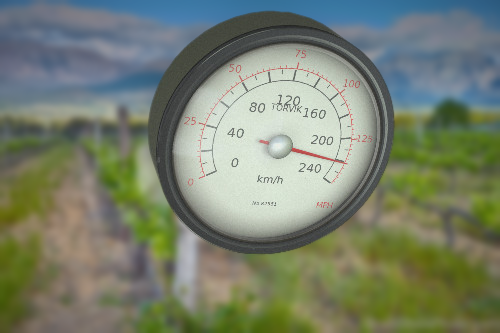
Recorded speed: 220 km/h
